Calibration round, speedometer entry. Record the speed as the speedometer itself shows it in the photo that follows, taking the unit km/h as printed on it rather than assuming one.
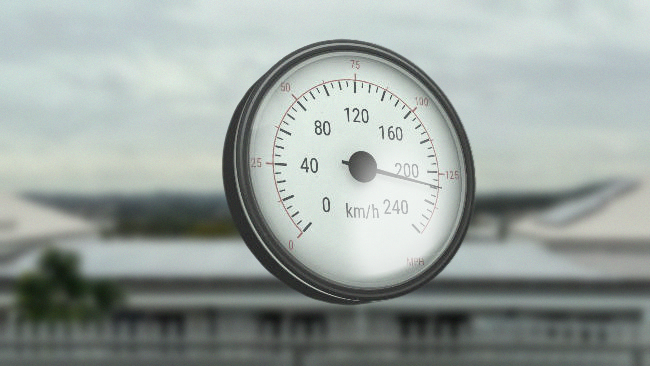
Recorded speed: 210 km/h
